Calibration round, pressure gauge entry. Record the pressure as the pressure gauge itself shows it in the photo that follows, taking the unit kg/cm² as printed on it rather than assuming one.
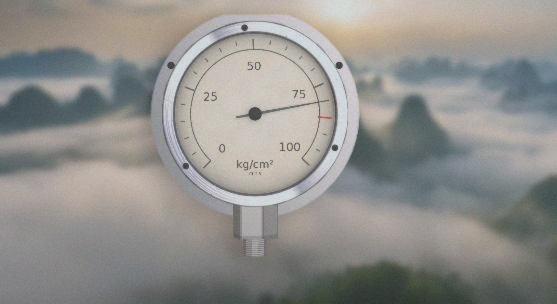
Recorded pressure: 80 kg/cm²
